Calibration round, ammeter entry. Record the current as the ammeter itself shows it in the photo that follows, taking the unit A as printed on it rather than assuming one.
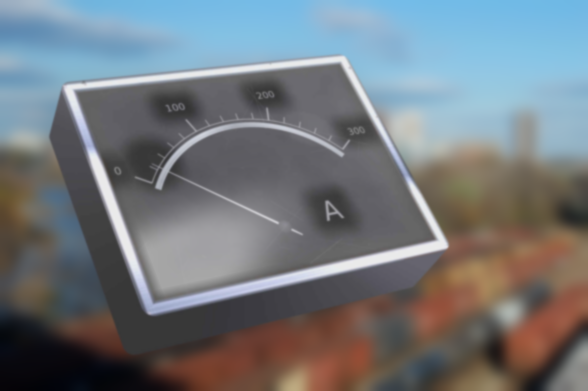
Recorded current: 20 A
